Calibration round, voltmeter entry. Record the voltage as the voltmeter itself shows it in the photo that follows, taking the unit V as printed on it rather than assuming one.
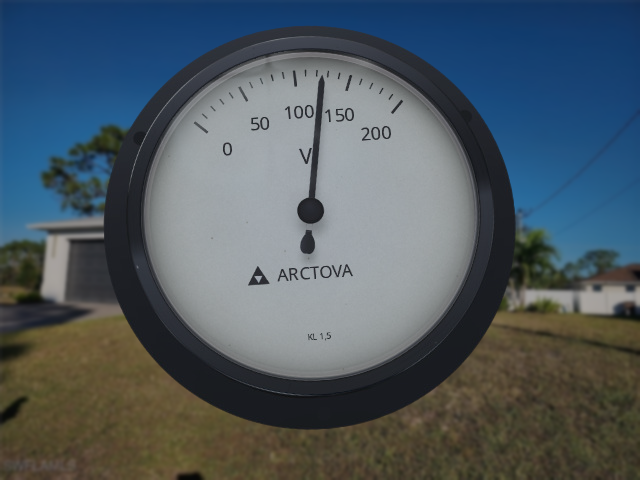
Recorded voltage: 125 V
